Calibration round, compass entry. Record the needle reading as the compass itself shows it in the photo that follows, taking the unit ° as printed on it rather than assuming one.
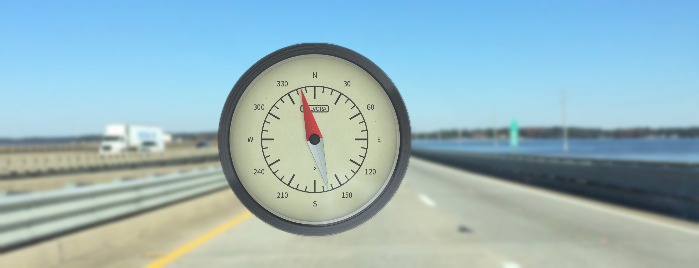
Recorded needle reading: 345 °
